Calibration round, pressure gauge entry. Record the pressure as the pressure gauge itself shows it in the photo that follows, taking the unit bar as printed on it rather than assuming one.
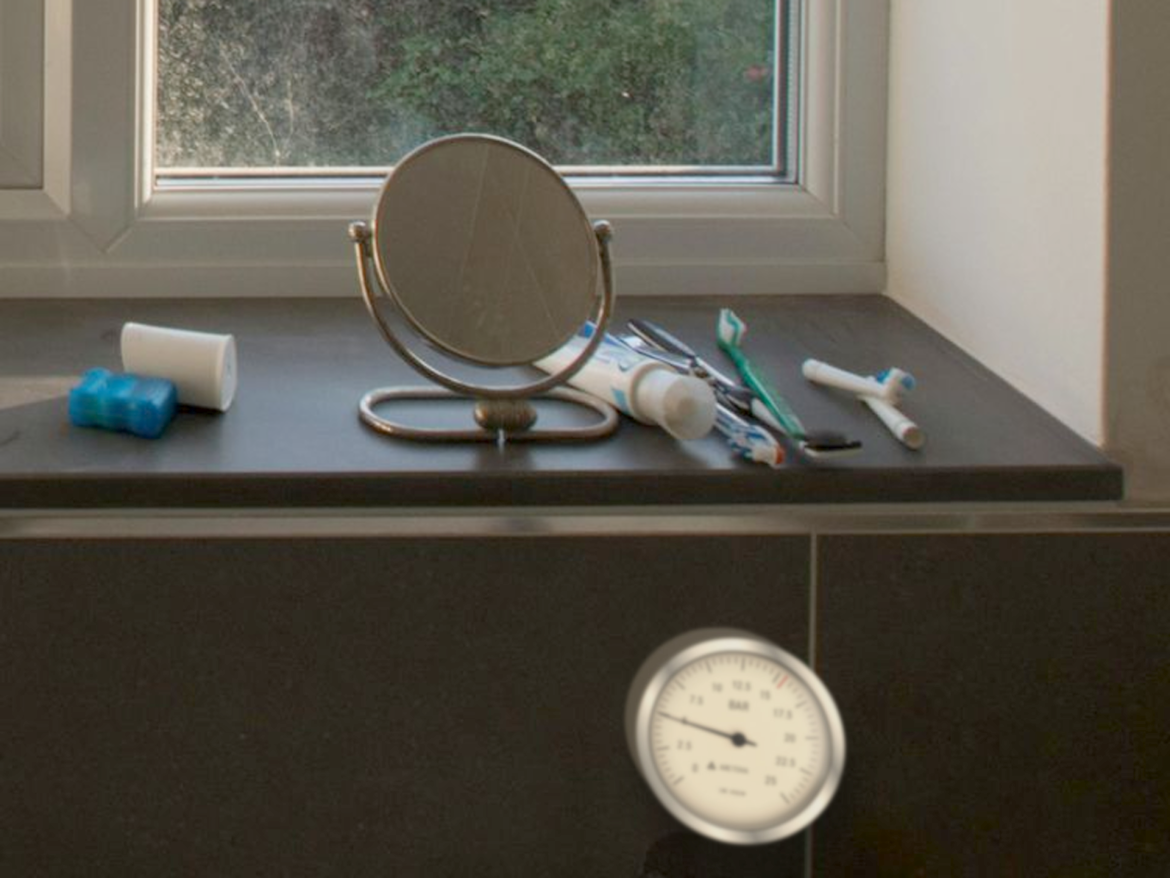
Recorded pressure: 5 bar
